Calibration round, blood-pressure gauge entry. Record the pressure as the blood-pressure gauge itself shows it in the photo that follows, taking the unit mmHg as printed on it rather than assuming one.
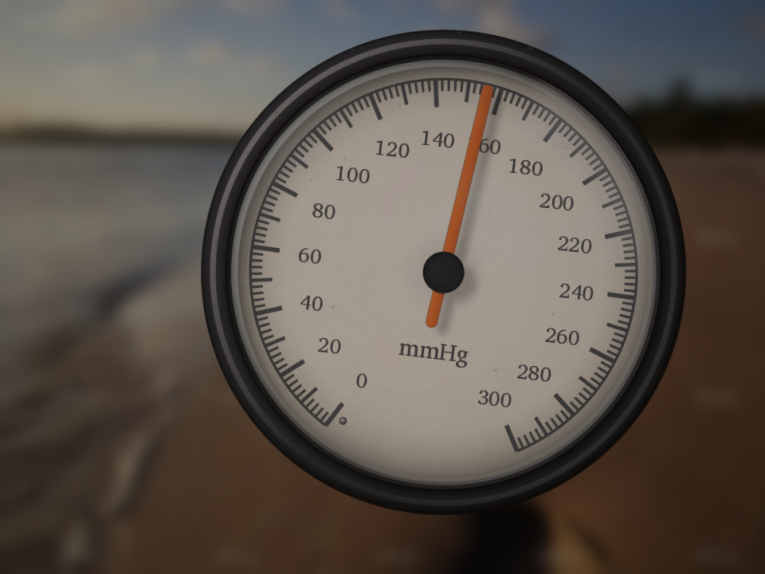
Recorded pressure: 156 mmHg
